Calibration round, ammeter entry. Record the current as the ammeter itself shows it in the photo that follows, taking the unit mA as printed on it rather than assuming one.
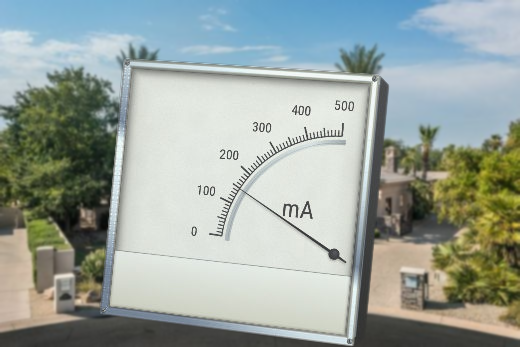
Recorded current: 150 mA
